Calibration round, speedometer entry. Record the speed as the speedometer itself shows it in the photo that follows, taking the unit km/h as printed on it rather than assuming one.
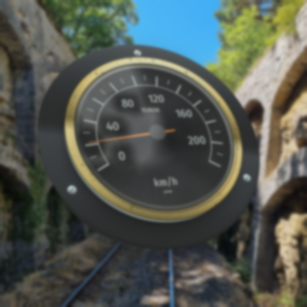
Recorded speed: 20 km/h
